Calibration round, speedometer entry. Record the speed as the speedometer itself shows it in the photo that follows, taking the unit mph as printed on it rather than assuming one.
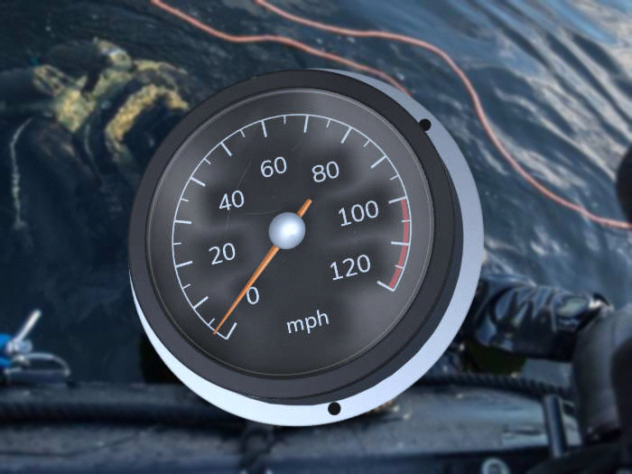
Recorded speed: 2.5 mph
